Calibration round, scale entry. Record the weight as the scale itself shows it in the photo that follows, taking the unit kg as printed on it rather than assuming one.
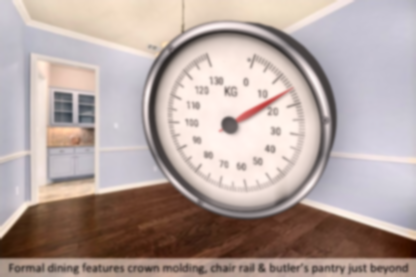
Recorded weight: 15 kg
